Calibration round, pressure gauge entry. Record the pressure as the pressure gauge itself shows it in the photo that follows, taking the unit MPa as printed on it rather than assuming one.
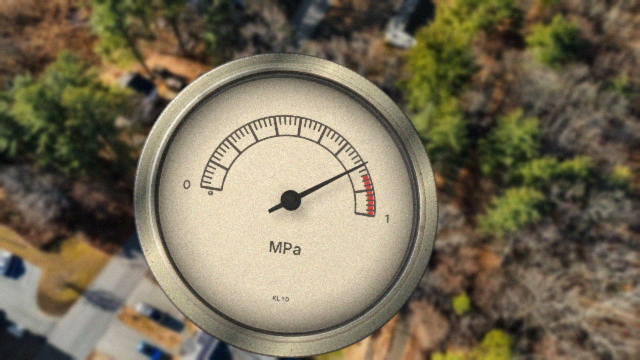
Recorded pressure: 0.8 MPa
